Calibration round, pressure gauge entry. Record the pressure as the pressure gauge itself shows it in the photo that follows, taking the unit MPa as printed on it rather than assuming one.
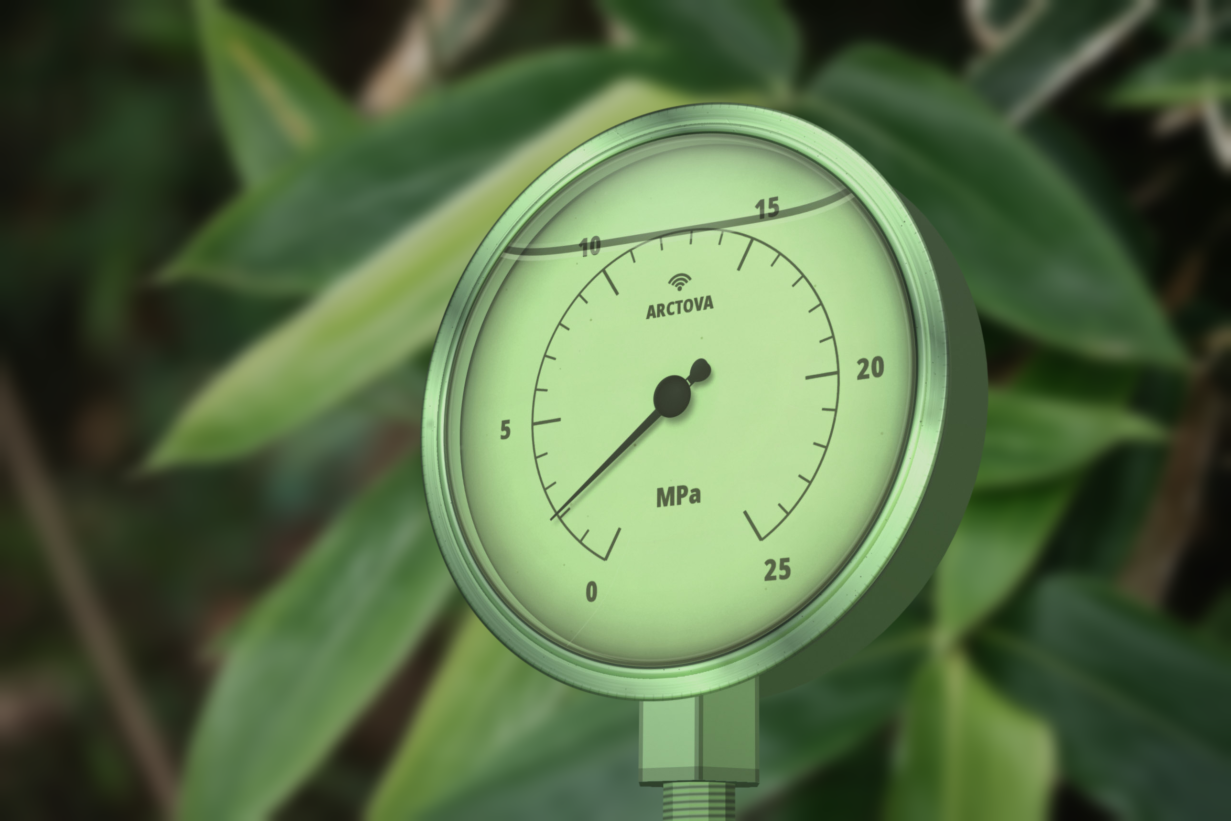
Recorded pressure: 2 MPa
